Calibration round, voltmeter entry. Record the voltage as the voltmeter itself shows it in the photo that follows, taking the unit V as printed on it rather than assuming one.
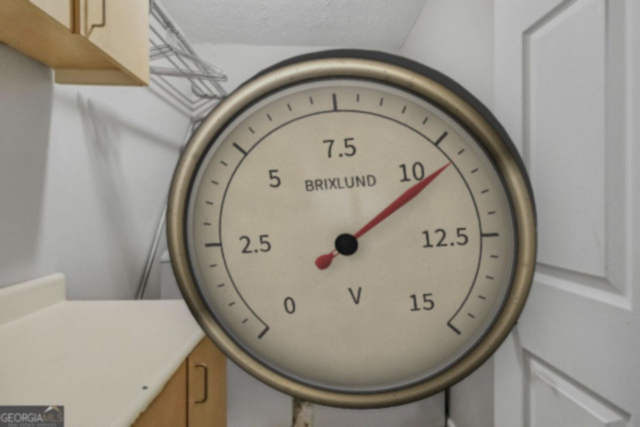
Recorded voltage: 10.5 V
